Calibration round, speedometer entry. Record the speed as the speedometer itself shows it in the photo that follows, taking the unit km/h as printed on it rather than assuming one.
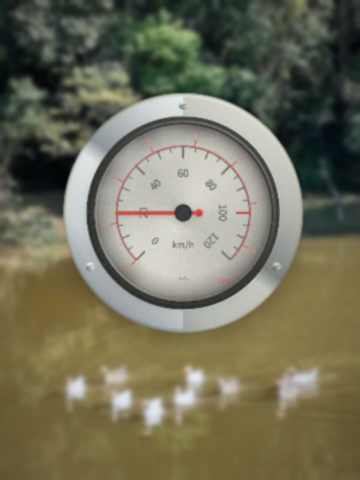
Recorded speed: 20 km/h
